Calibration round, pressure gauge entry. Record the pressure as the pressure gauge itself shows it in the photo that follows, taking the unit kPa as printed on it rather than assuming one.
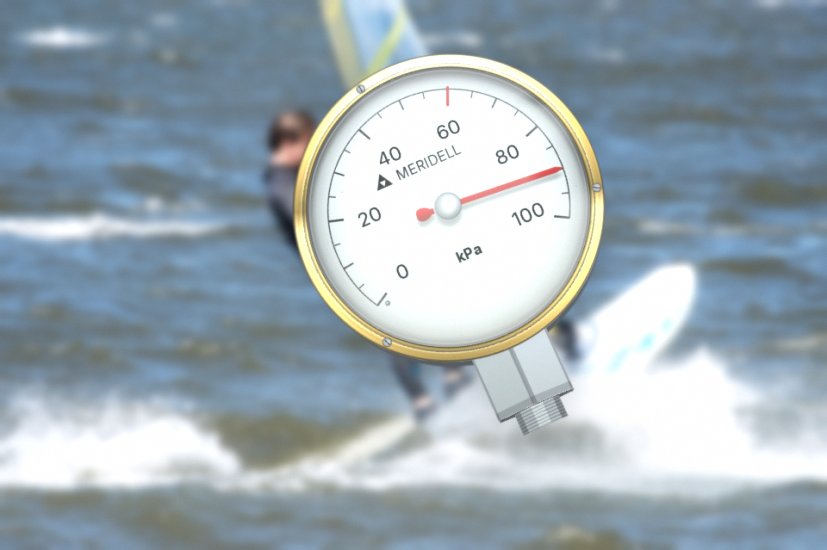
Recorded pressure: 90 kPa
